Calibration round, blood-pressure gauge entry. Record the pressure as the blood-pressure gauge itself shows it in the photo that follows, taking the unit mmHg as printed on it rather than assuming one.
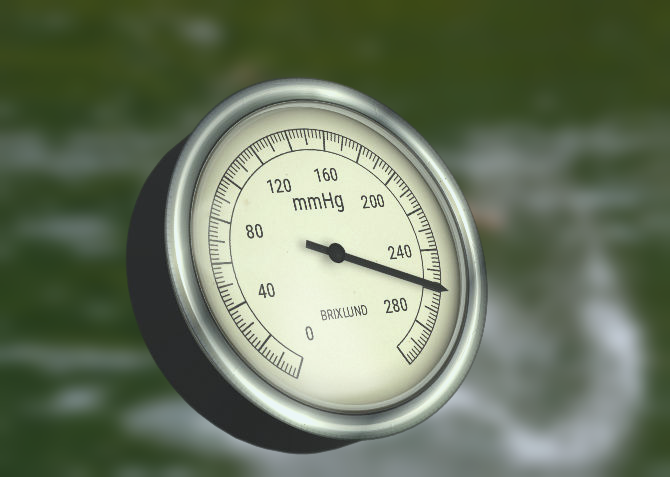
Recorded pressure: 260 mmHg
